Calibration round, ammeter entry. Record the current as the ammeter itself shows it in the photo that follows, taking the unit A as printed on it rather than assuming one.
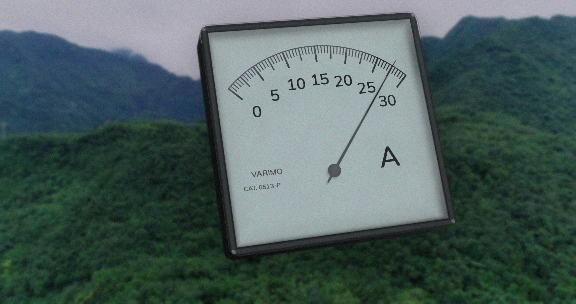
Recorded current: 27.5 A
